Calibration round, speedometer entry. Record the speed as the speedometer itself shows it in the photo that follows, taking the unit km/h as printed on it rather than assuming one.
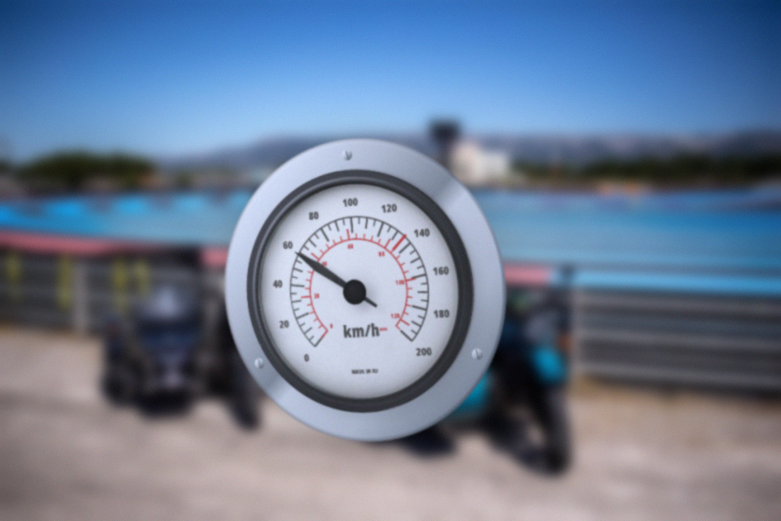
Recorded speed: 60 km/h
